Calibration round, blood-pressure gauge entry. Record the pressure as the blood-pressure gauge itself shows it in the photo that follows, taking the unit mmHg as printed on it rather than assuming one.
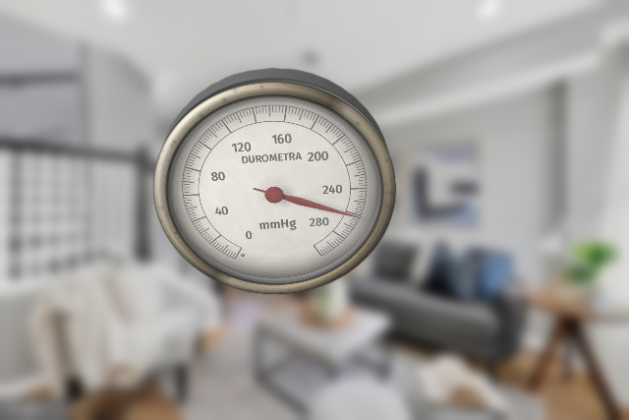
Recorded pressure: 260 mmHg
